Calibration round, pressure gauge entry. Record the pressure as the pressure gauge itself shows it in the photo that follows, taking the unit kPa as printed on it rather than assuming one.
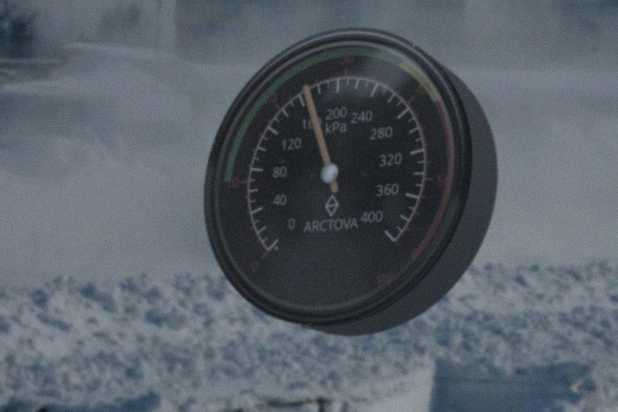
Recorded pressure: 170 kPa
